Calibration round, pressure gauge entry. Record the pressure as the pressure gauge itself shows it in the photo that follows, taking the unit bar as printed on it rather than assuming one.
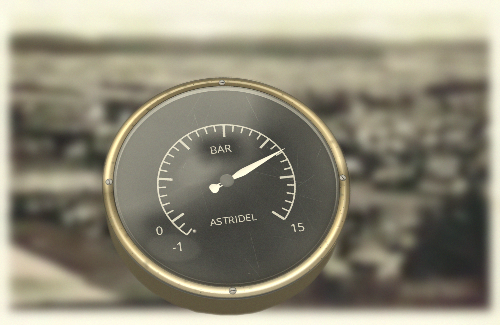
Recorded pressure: 11 bar
